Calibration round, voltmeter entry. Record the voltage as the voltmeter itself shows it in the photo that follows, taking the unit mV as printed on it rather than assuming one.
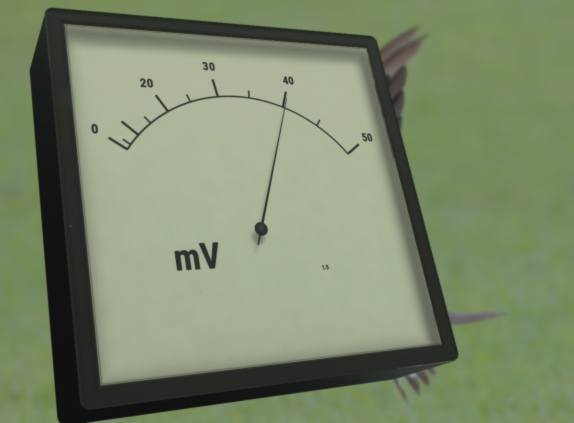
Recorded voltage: 40 mV
